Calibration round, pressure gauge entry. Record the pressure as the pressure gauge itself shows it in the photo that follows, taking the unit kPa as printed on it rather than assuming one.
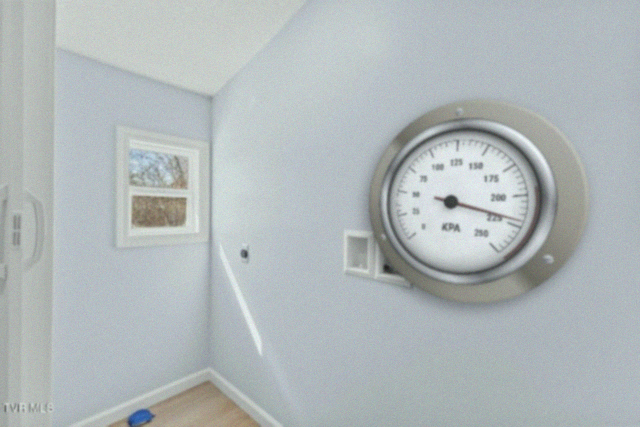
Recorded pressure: 220 kPa
